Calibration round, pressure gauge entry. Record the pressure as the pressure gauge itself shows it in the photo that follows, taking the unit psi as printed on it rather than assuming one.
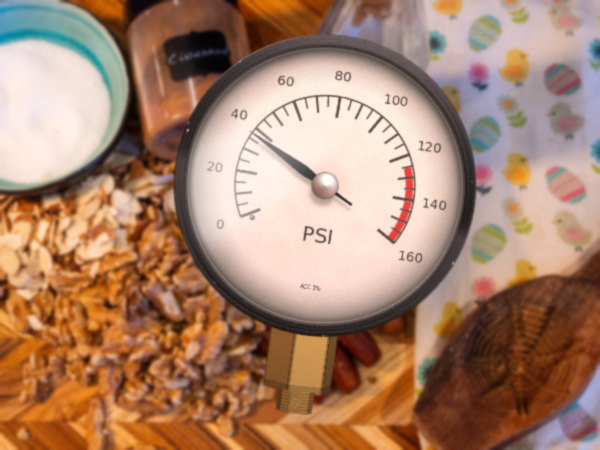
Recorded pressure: 37.5 psi
